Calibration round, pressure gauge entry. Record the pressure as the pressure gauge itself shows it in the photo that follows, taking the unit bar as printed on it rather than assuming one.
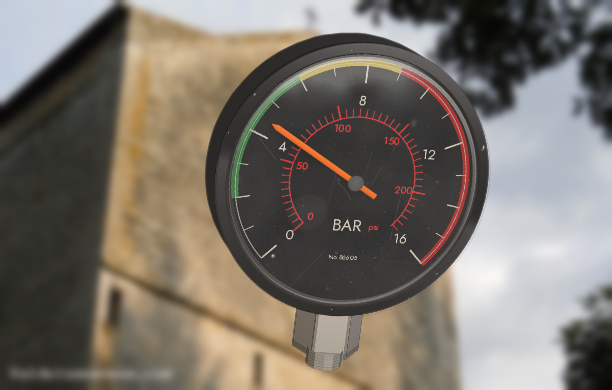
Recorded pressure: 4.5 bar
